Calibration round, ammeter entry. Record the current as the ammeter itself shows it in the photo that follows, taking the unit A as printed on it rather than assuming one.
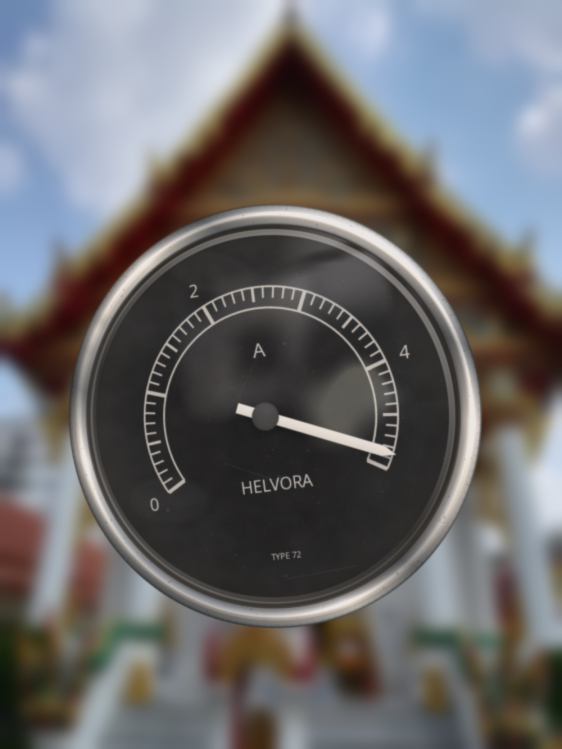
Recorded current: 4.85 A
